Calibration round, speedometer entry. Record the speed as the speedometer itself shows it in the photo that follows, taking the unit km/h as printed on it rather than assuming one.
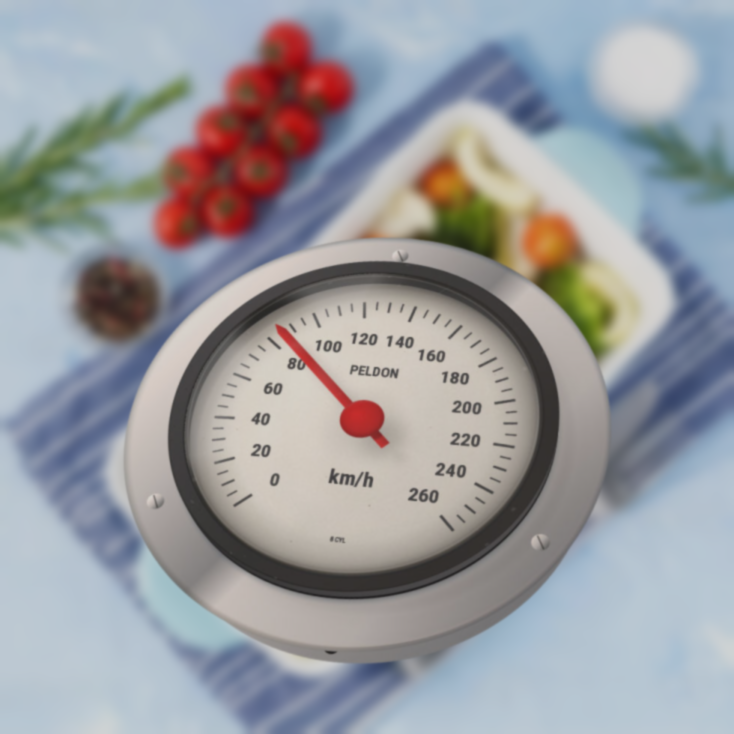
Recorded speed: 85 km/h
